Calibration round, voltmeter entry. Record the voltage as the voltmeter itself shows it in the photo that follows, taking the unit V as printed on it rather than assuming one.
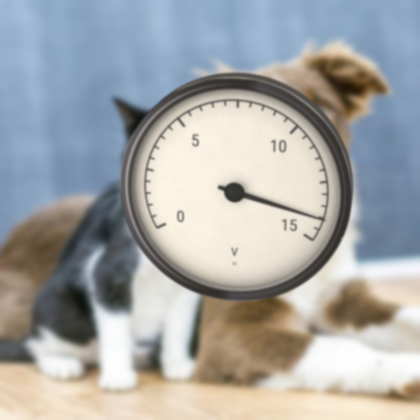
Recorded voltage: 14 V
